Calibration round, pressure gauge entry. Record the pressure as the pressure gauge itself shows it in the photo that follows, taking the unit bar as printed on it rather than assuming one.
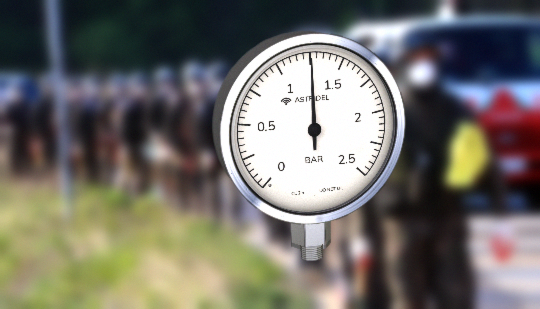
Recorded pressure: 1.25 bar
